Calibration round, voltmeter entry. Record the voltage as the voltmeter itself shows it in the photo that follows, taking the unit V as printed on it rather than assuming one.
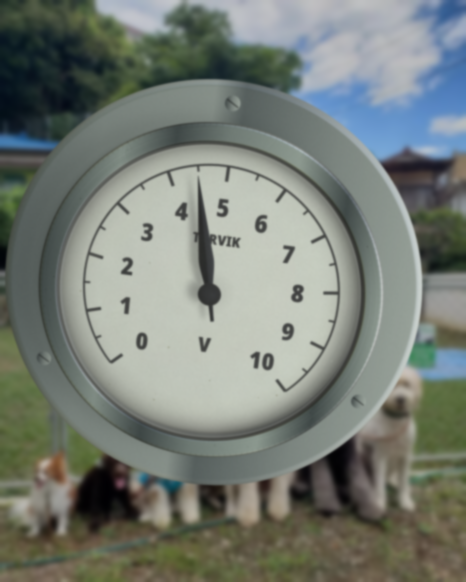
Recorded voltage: 4.5 V
